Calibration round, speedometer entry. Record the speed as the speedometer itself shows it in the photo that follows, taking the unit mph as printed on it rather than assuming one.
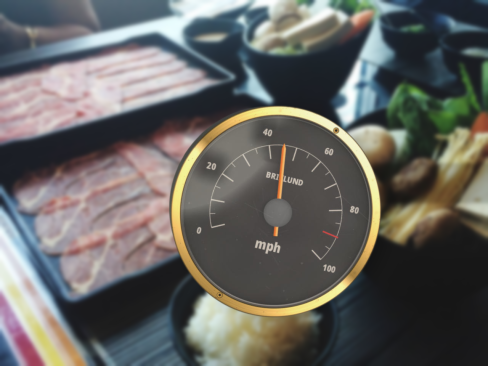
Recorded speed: 45 mph
